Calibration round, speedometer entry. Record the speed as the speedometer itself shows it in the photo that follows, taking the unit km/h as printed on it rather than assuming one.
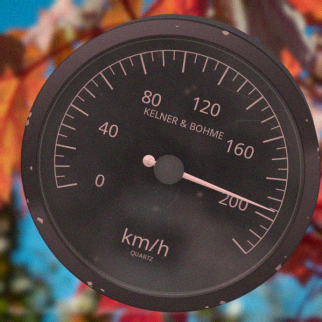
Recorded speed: 195 km/h
